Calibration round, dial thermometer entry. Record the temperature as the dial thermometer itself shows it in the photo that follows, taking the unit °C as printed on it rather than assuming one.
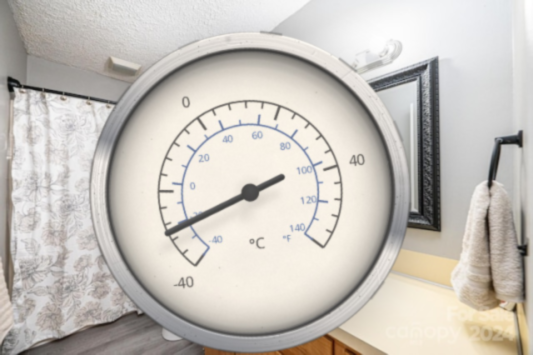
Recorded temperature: -30 °C
